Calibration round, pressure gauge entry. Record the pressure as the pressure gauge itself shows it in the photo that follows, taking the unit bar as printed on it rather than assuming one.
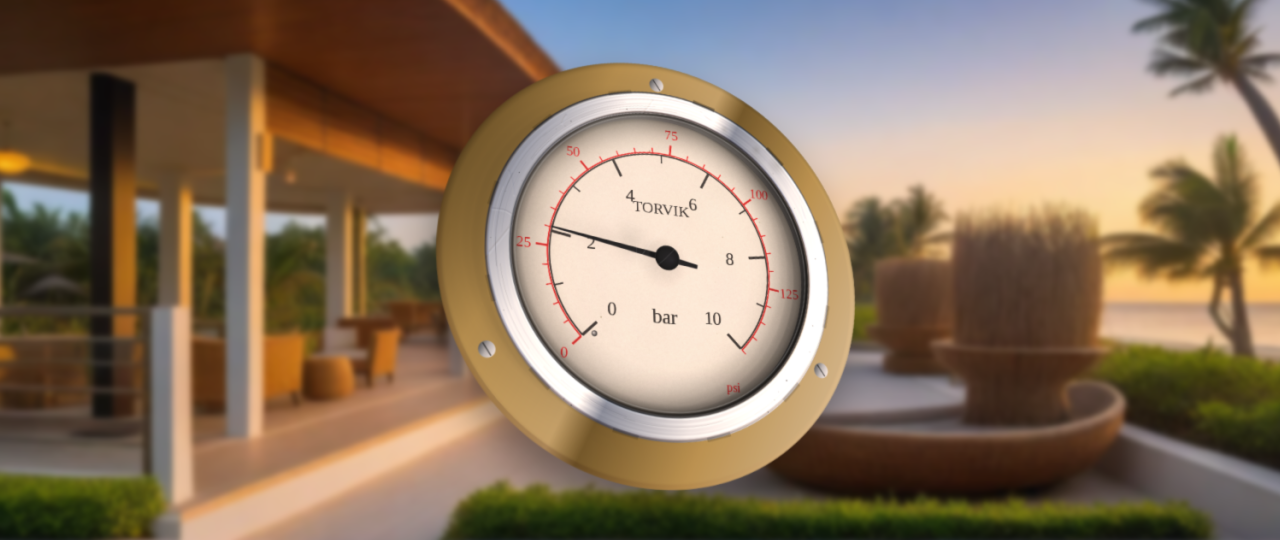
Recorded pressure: 2 bar
